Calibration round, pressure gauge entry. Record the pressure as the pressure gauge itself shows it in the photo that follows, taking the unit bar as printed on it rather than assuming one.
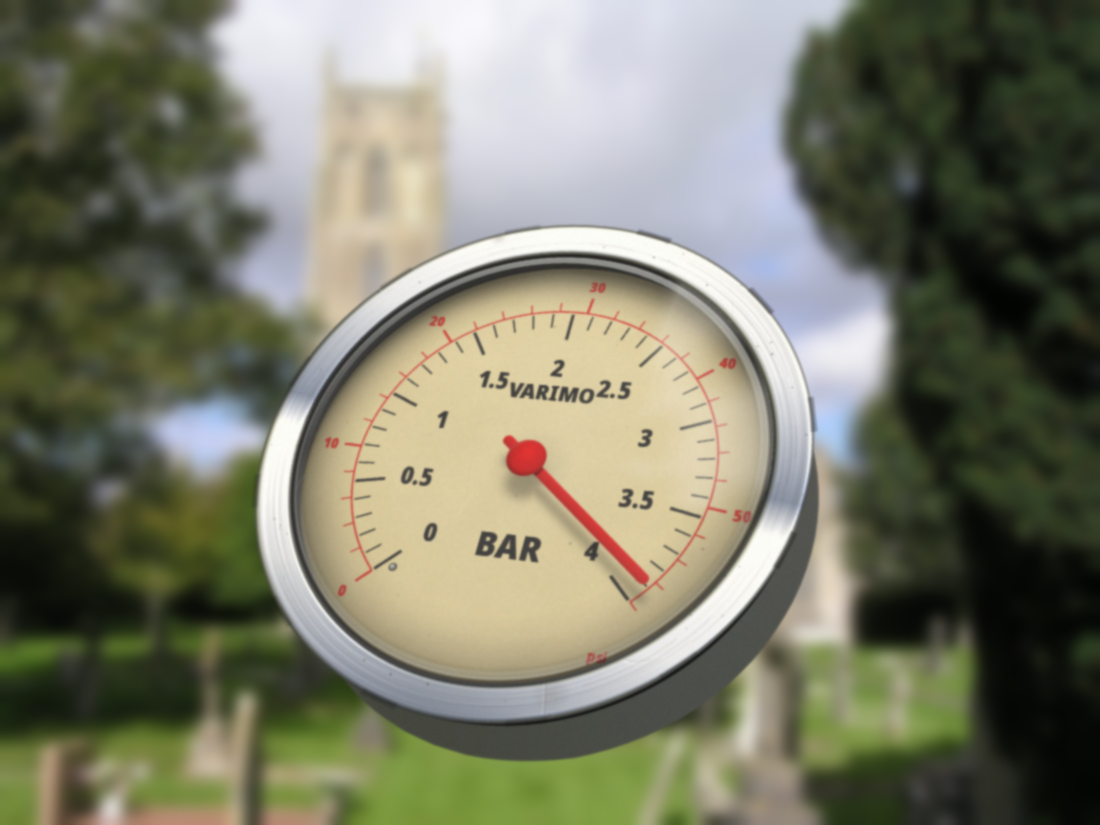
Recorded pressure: 3.9 bar
